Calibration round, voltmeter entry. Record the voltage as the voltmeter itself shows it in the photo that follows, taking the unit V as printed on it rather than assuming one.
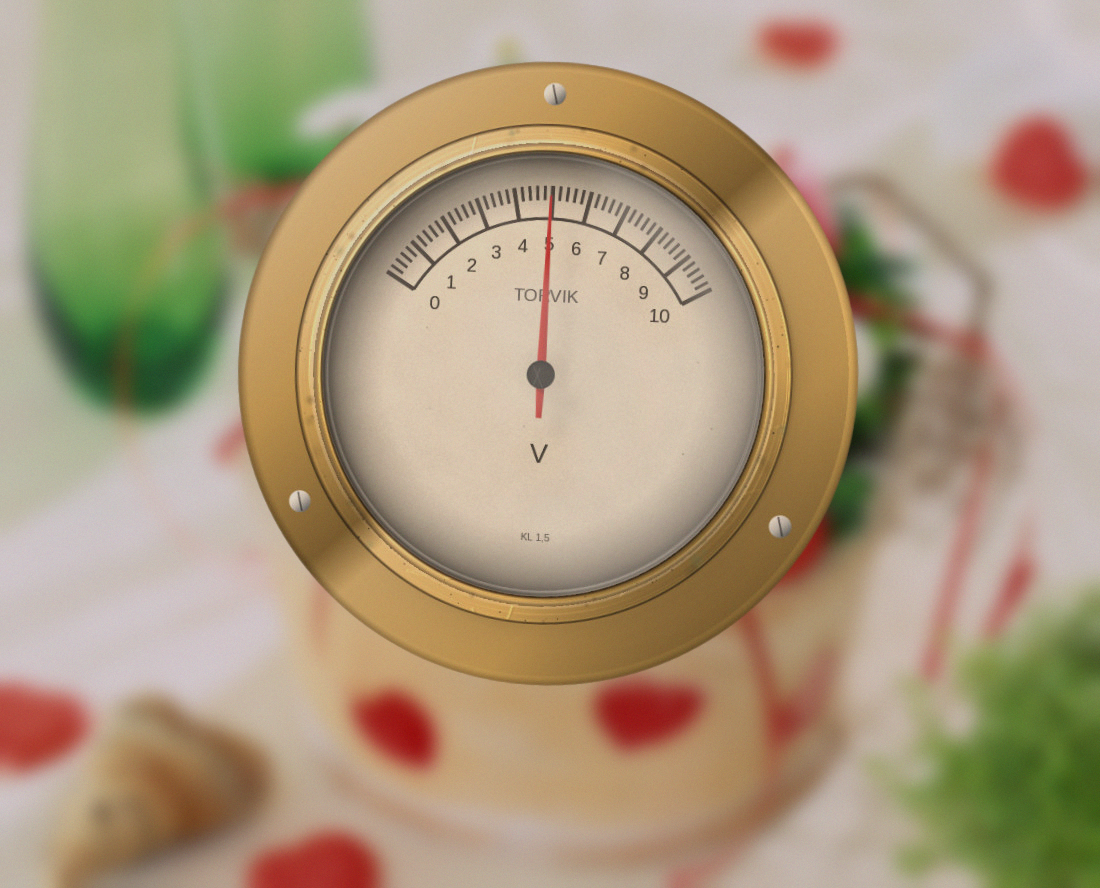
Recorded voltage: 5 V
